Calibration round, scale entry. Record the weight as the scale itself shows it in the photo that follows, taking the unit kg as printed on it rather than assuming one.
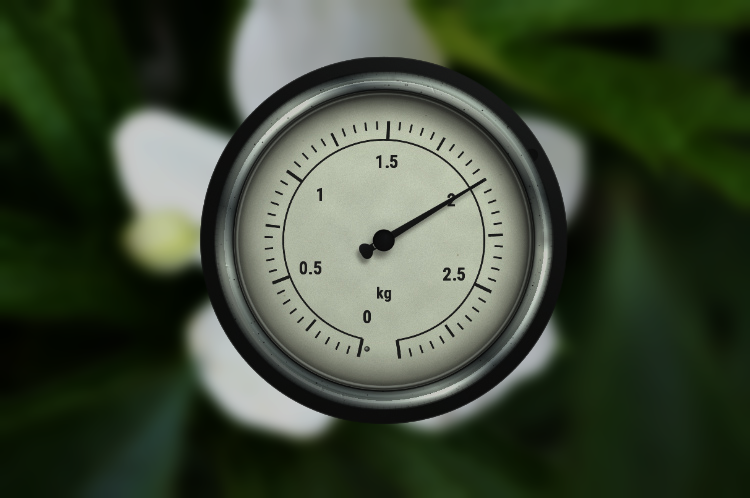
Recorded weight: 2 kg
